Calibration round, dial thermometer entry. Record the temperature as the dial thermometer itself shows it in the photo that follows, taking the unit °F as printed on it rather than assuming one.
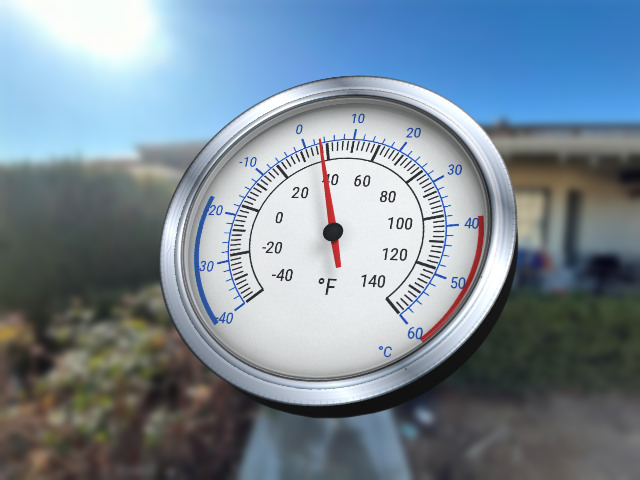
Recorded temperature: 38 °F
